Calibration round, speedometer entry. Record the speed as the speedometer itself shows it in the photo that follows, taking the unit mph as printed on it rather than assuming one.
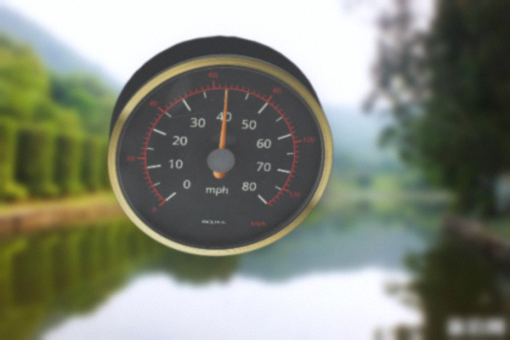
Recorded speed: 40 mph
